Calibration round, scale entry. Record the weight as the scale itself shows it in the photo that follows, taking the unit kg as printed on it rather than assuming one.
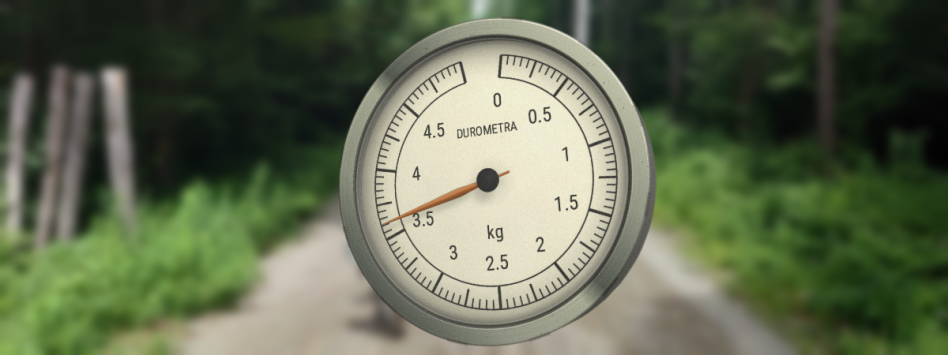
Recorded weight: 3.6 kg
